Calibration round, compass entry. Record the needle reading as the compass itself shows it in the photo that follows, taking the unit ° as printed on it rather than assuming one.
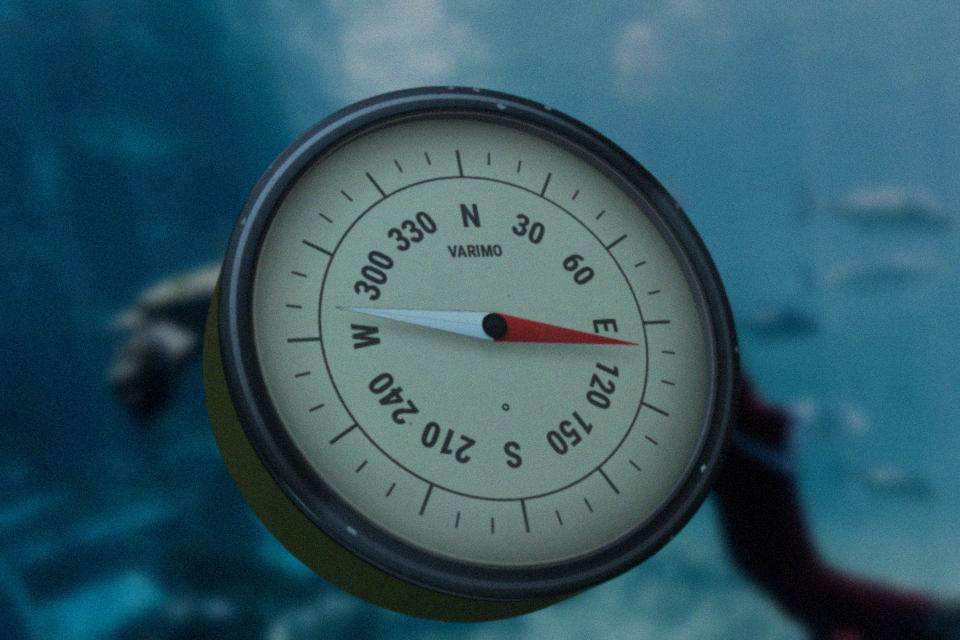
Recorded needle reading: 100 °
